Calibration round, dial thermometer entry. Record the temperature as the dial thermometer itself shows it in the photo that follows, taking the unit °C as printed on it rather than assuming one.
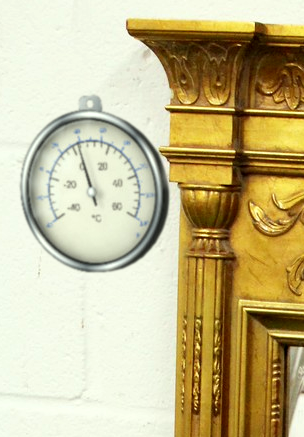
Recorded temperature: 4 °C
